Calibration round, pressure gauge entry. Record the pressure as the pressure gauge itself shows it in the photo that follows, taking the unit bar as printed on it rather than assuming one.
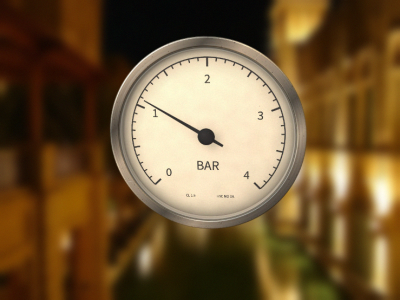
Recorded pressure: 1.1 bar
